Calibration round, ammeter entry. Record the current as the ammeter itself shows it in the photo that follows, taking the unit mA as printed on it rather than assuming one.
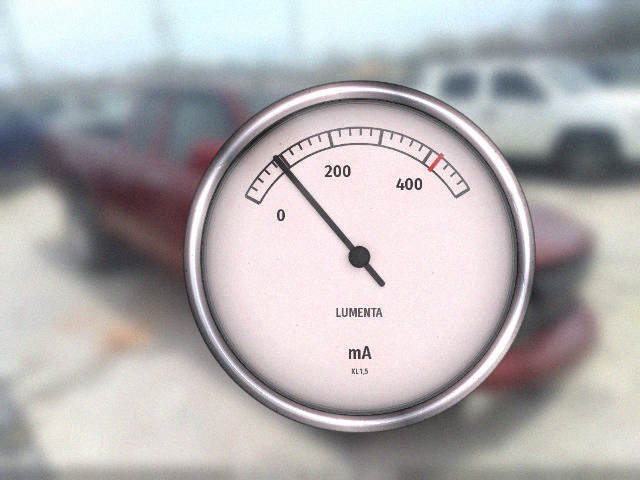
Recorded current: 90 mA
